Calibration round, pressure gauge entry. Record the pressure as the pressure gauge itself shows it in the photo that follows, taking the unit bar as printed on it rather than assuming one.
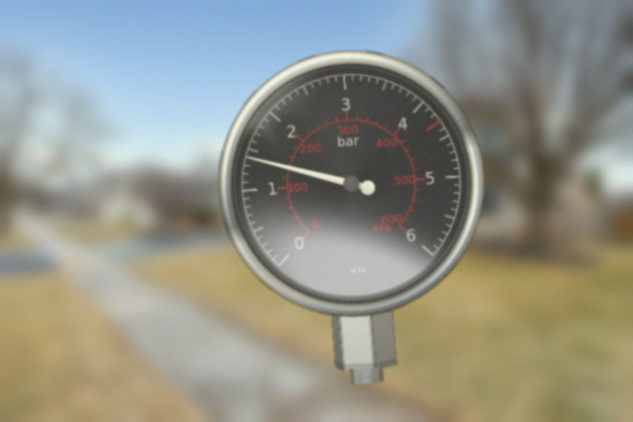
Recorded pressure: 1.4 bar
